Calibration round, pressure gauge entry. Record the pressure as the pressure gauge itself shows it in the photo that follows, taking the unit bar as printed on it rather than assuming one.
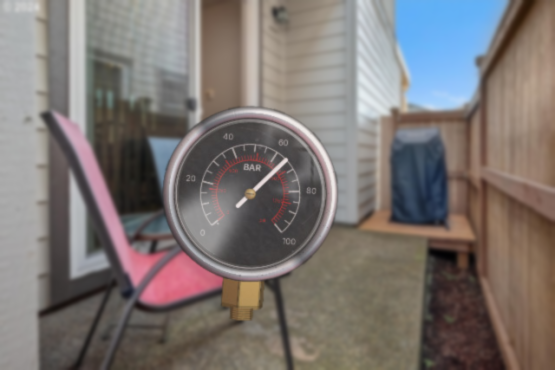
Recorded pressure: 65 bar
